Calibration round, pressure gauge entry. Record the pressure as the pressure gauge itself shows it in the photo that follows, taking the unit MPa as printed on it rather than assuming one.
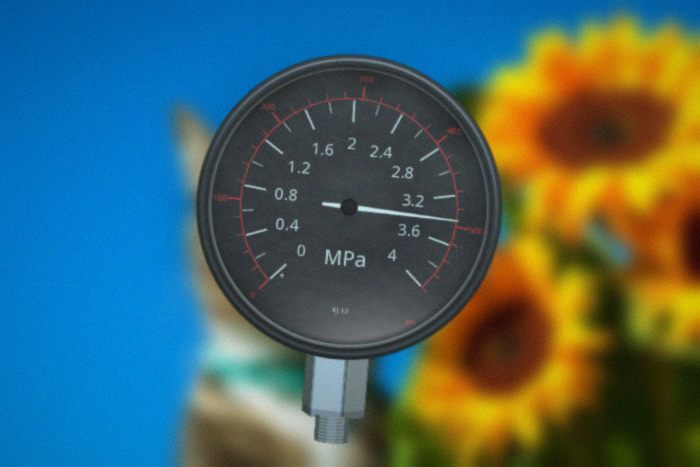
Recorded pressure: 3.4 MPa
